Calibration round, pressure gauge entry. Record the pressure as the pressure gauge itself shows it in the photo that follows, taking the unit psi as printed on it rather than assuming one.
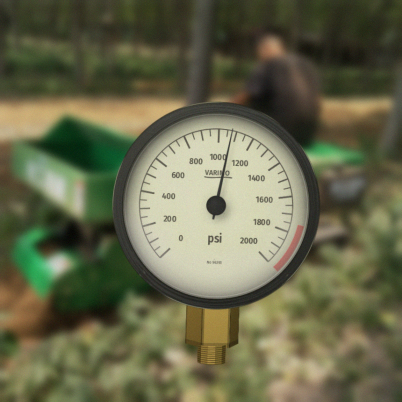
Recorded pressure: 1075 psi
